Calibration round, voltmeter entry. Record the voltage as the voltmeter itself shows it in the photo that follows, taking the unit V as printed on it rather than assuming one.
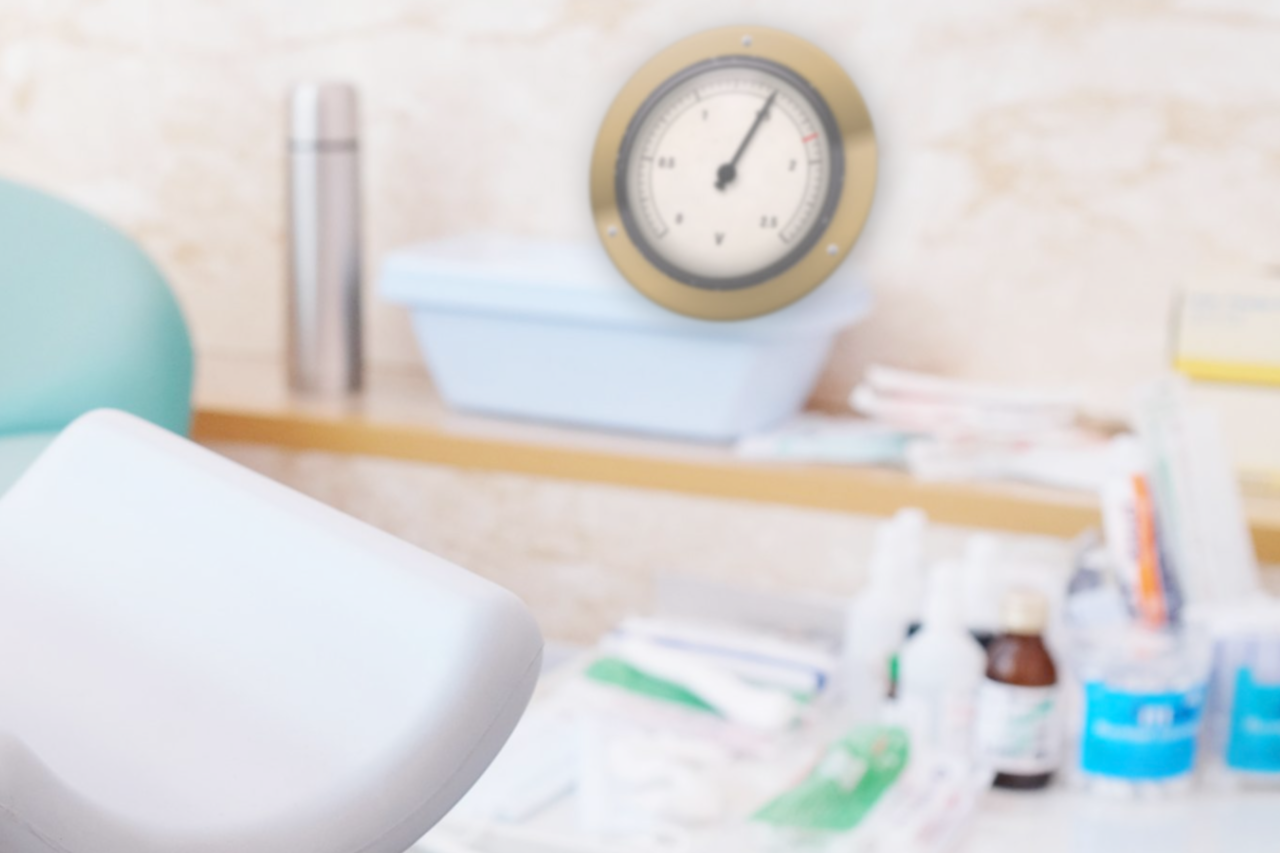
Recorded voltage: 1.5 V
